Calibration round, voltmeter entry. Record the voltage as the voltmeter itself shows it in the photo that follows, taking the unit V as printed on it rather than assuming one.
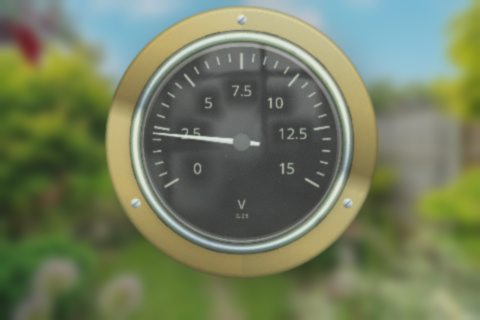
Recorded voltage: 2.25 V
